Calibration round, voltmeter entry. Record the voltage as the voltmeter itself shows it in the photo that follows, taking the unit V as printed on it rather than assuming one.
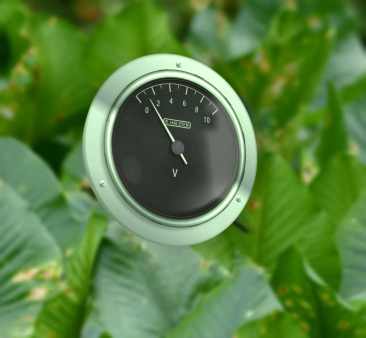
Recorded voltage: 1 V
